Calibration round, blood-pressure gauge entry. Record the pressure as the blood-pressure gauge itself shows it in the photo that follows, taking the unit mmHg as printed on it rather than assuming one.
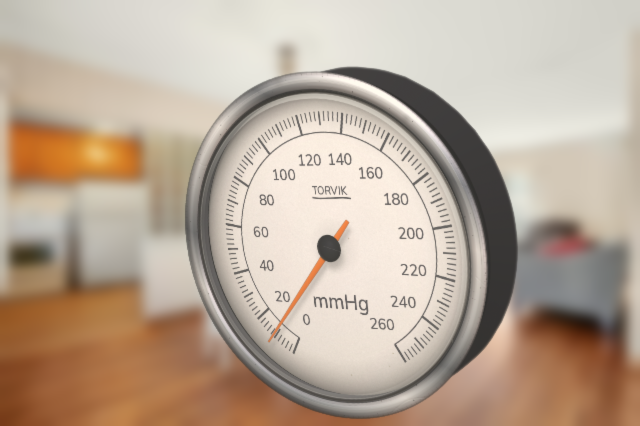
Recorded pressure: 10 mmHg
